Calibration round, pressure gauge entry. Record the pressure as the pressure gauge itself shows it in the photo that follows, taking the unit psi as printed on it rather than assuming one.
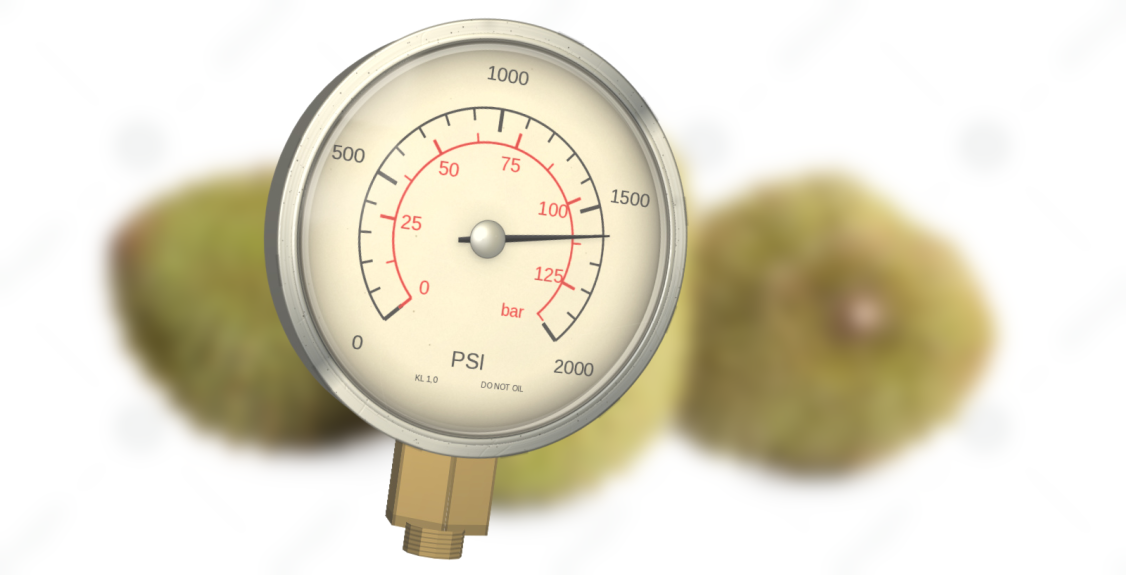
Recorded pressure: 1600 psi
